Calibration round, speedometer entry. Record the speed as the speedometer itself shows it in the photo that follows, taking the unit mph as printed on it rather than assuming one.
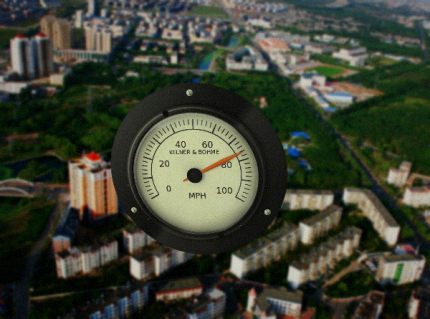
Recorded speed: 76 mph
